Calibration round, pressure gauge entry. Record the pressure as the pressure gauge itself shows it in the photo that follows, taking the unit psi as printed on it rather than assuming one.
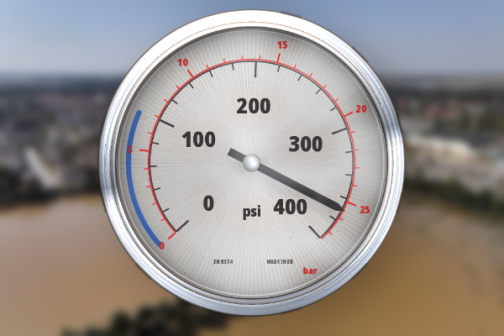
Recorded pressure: 370 psi
